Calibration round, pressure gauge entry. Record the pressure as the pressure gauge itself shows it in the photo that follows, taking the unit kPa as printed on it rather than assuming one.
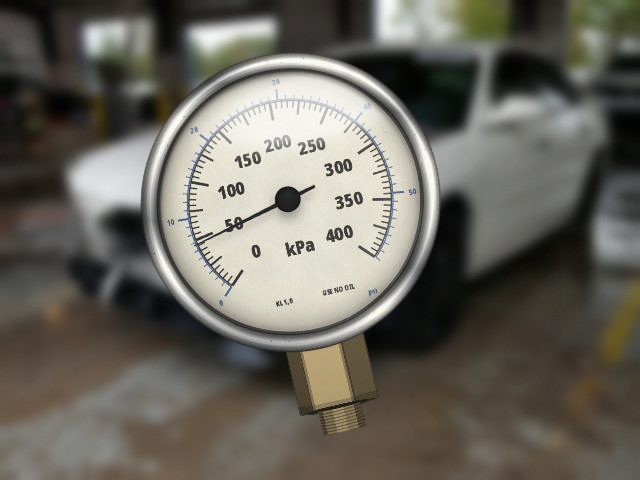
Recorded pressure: 45 kPa
